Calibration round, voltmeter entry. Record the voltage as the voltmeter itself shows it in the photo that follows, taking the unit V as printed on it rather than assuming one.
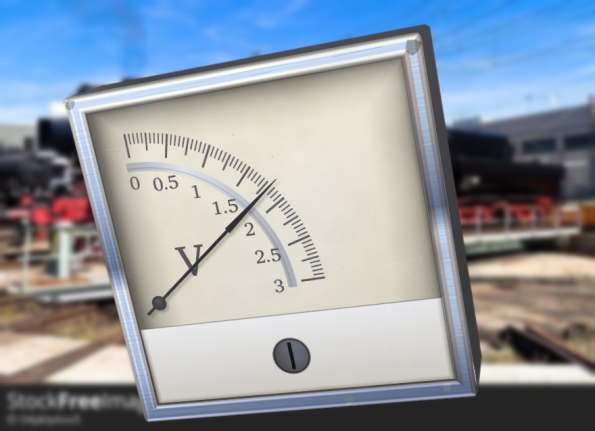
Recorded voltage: 1.8 V
